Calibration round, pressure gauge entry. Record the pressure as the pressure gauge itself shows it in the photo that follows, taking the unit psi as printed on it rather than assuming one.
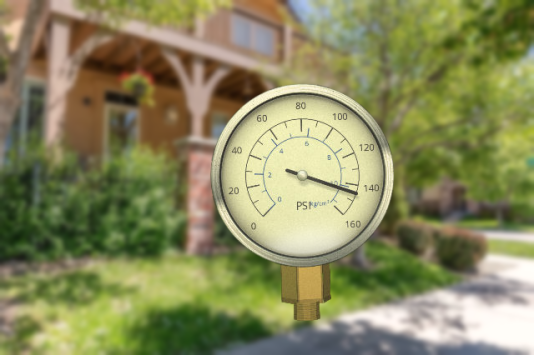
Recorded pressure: 145 psi
